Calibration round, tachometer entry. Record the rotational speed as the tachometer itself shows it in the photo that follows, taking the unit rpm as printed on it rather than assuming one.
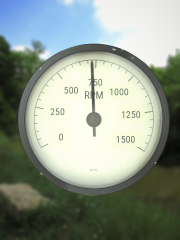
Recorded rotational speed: 725 rpm
